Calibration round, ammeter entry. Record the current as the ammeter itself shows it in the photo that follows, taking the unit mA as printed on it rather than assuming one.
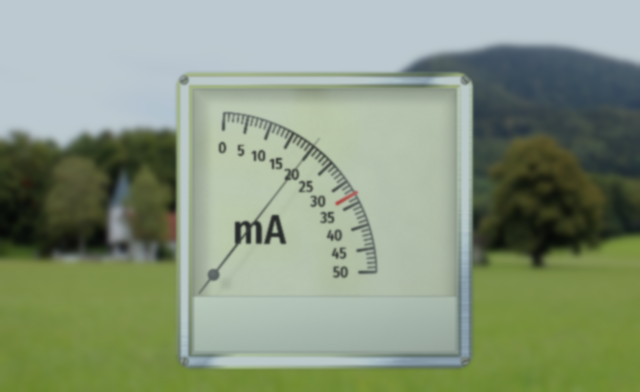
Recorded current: 20 mA
